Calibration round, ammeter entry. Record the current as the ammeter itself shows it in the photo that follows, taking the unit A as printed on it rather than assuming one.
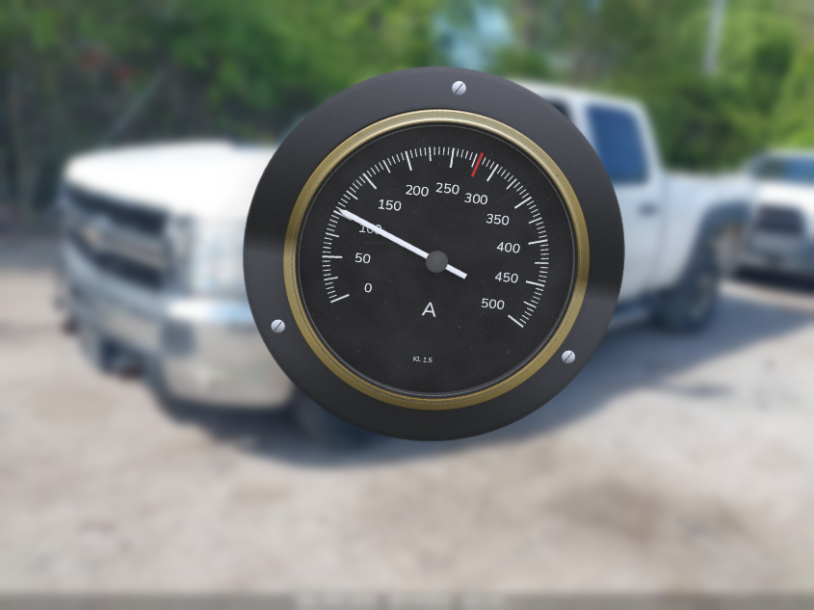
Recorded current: 105 A
